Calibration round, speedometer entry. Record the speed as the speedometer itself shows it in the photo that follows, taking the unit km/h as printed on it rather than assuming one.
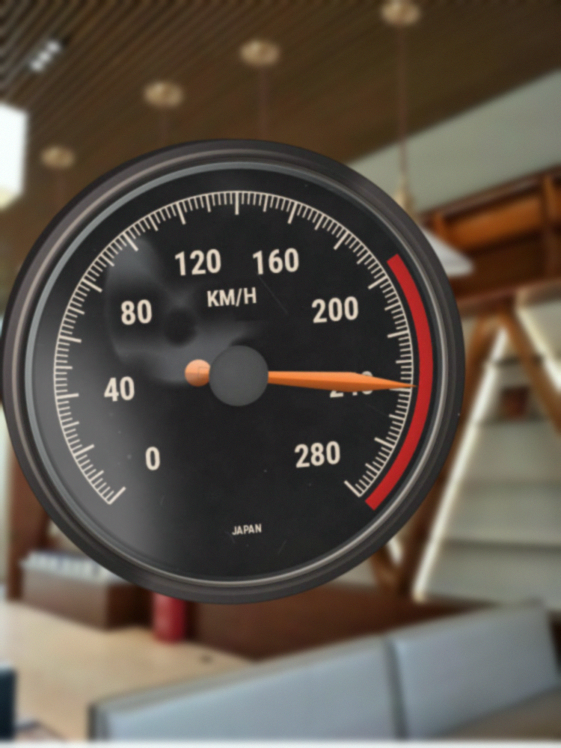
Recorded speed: 238 km/h
